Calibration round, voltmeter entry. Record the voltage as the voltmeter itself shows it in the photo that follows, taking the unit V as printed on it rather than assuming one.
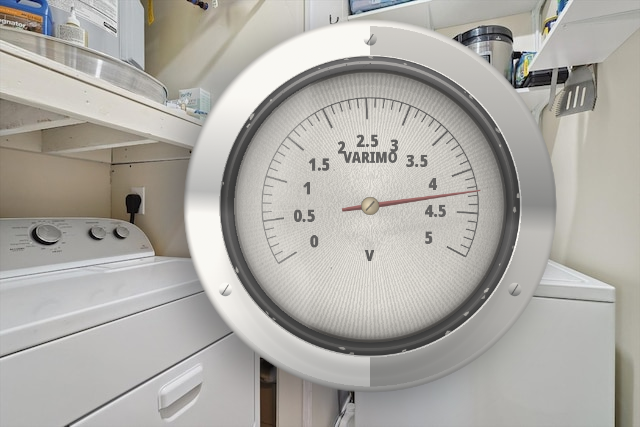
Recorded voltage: 4.25 V
